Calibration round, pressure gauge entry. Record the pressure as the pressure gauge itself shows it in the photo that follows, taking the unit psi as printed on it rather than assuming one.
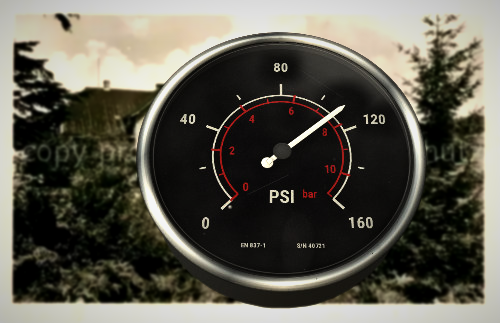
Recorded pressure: 110 psi
